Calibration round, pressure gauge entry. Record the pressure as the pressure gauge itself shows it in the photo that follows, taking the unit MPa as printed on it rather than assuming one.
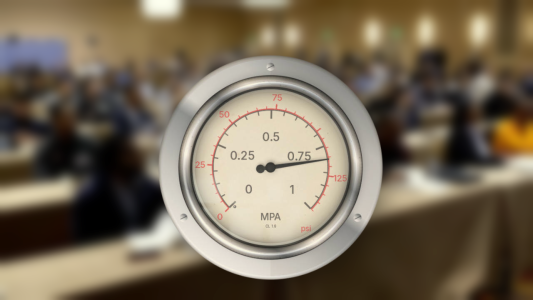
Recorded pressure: 0.8 MPa
